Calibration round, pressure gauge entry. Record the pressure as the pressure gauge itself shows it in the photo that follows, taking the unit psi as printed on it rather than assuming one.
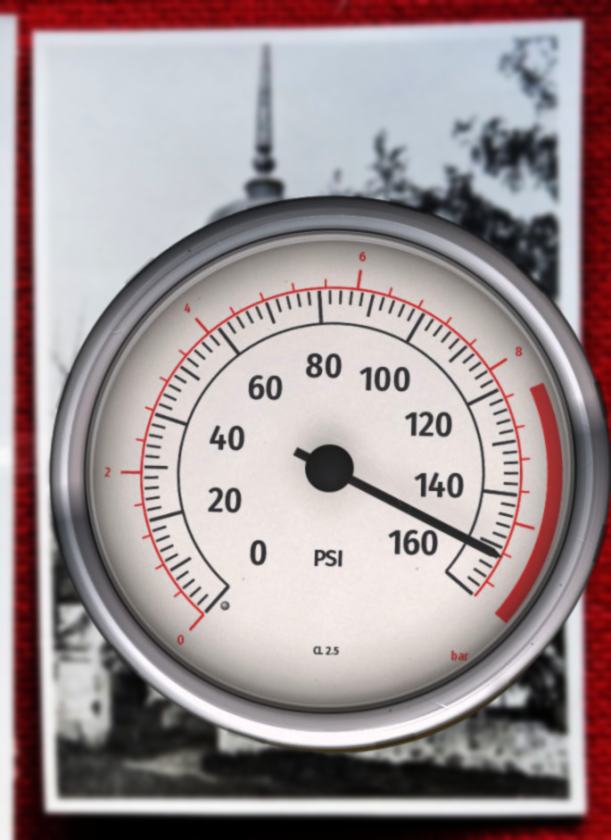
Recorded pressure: 152 psi
